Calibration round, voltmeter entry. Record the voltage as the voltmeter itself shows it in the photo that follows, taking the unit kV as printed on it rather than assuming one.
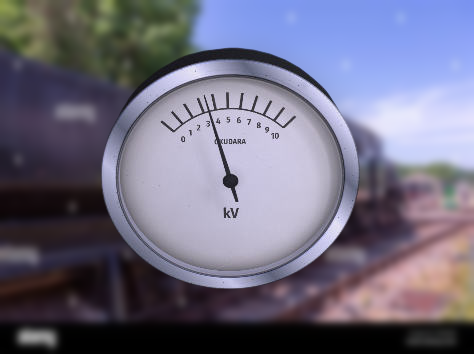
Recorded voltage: 3.5 kV
